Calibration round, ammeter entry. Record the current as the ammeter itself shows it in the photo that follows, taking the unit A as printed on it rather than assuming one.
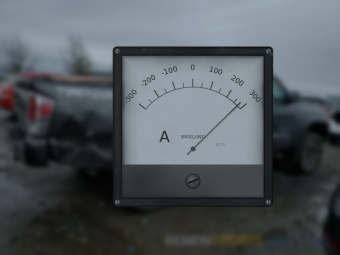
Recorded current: 275 A
